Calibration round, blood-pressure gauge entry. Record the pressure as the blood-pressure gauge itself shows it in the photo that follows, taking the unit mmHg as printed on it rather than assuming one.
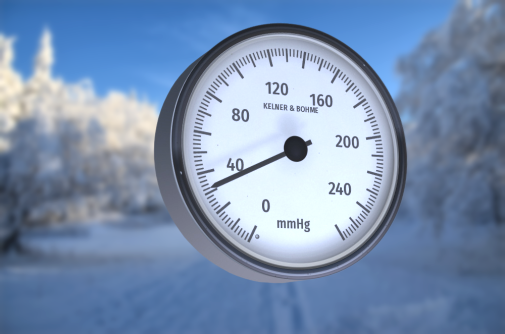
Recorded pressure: 32 mmHg
